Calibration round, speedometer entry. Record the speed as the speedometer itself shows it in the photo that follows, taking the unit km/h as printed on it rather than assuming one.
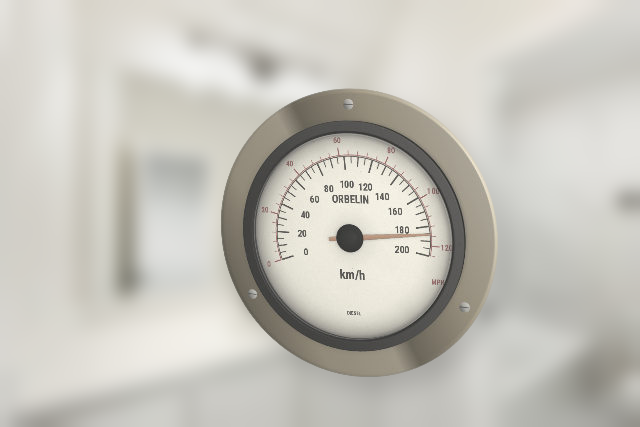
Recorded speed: 185 km/h
